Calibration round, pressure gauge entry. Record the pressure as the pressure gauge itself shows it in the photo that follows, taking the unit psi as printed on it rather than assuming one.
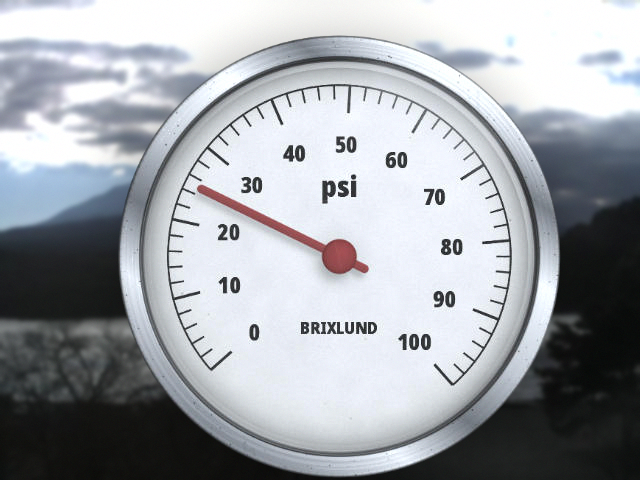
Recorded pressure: 25 psi
